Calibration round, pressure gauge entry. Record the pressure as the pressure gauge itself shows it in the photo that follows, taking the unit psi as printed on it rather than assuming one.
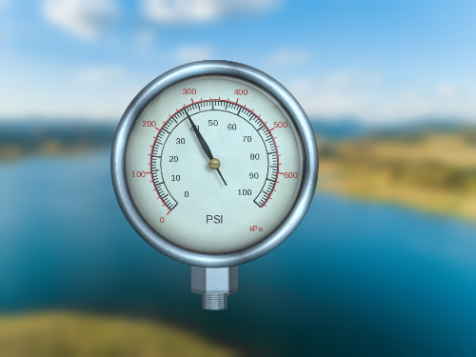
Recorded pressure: 40 psi
